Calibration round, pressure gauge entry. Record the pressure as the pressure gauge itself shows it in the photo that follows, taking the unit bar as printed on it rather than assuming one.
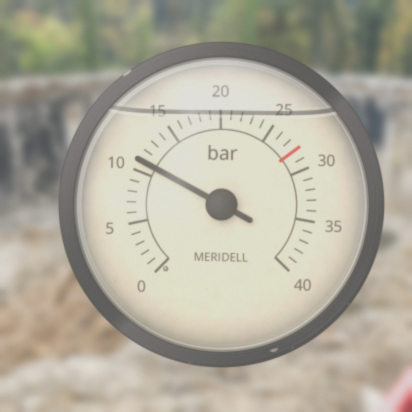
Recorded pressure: 11 bar
